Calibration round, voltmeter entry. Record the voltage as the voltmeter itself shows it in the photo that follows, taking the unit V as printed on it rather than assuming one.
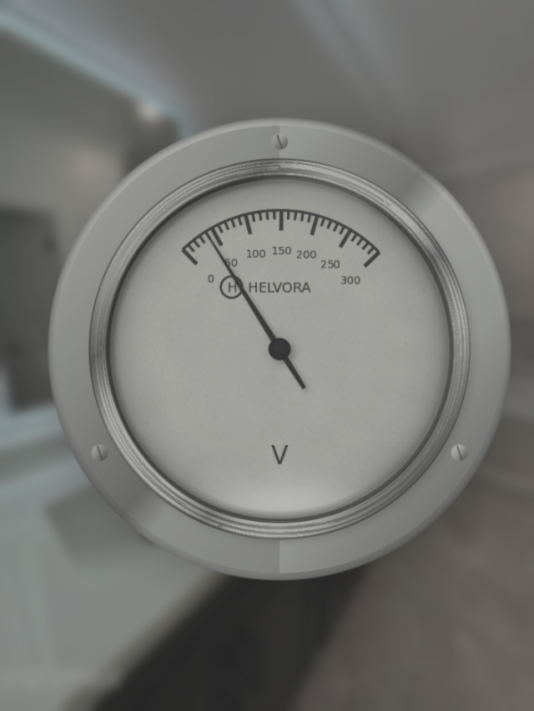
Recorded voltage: 40 V
